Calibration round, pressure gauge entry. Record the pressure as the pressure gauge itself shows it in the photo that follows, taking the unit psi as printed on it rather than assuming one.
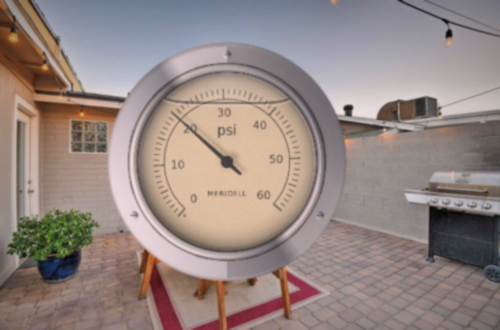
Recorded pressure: 20 psi
